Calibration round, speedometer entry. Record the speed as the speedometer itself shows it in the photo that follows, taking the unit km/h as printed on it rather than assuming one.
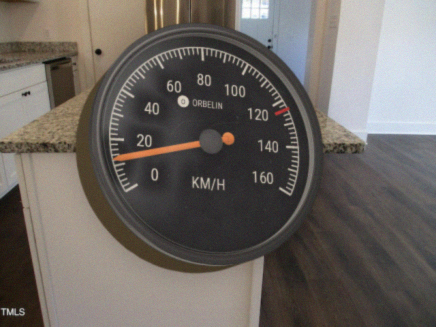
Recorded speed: 12 km/h
